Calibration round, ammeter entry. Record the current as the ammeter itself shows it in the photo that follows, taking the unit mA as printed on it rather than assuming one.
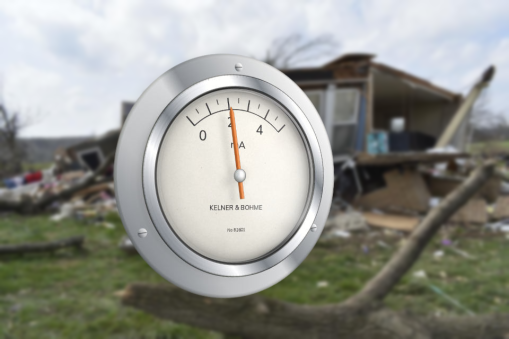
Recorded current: 2 mA
